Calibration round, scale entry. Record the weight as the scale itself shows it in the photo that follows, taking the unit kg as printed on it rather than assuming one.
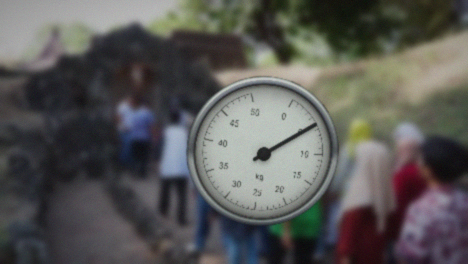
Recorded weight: 5 kg
